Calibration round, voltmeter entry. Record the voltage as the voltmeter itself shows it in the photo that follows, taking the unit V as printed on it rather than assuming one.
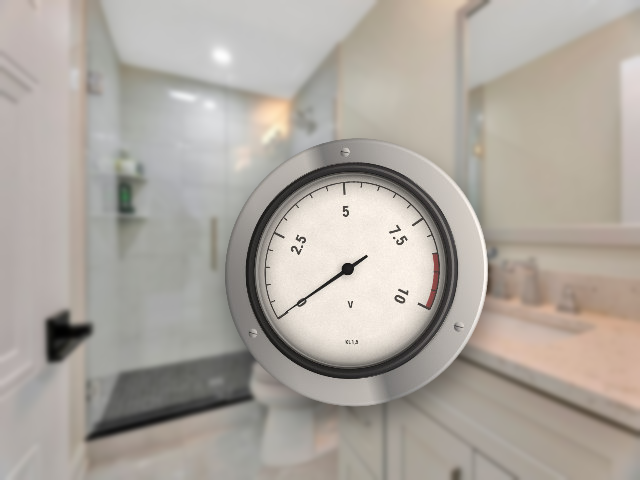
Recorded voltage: 0 V
